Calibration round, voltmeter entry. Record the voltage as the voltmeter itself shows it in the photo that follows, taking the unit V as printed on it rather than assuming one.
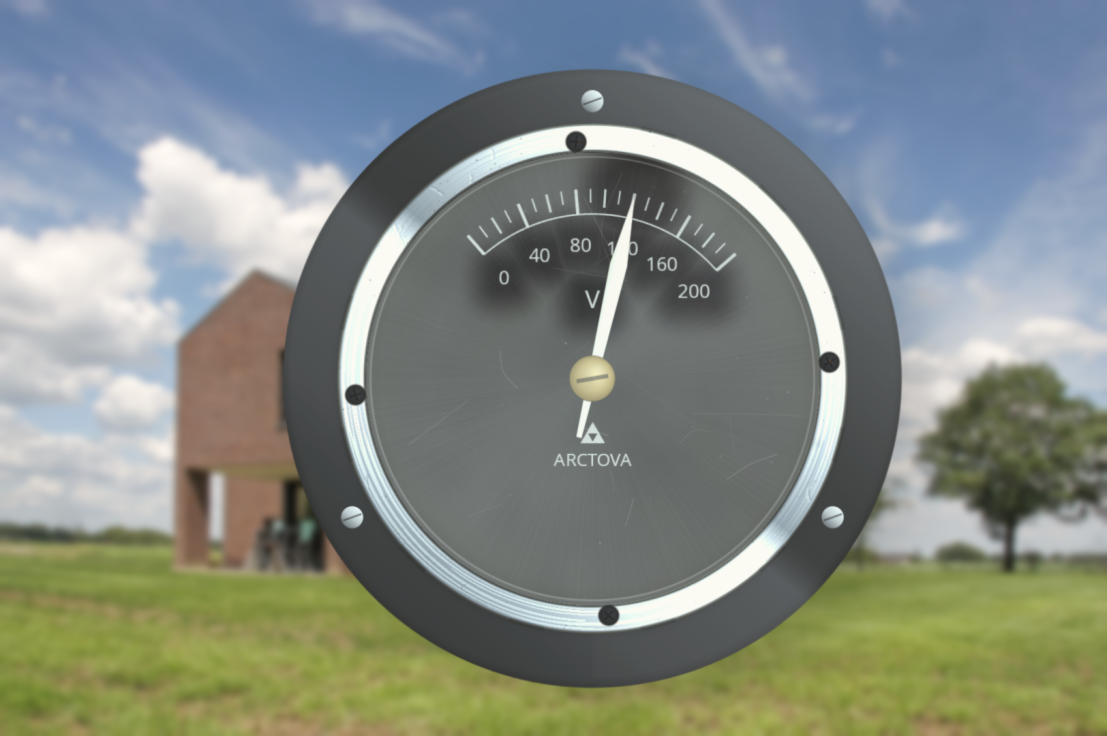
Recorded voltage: 120 V
